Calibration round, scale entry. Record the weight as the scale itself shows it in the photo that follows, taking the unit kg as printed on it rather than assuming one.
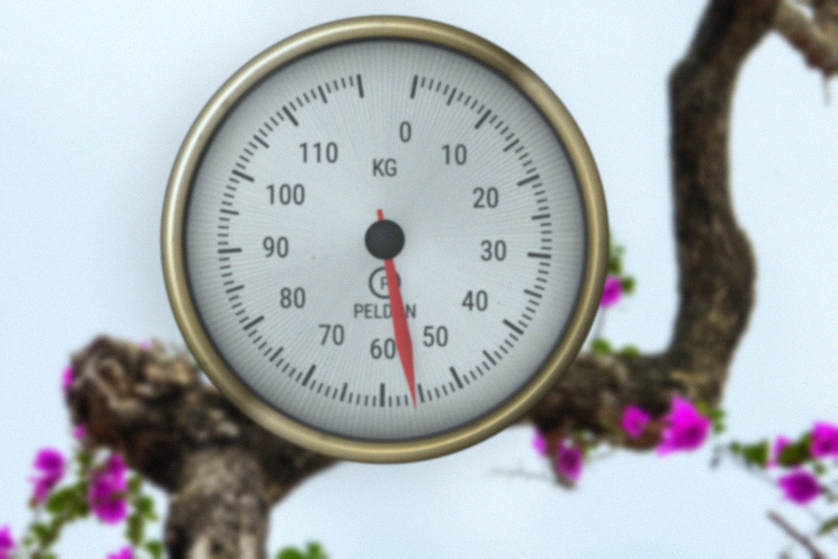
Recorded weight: 56 kg
